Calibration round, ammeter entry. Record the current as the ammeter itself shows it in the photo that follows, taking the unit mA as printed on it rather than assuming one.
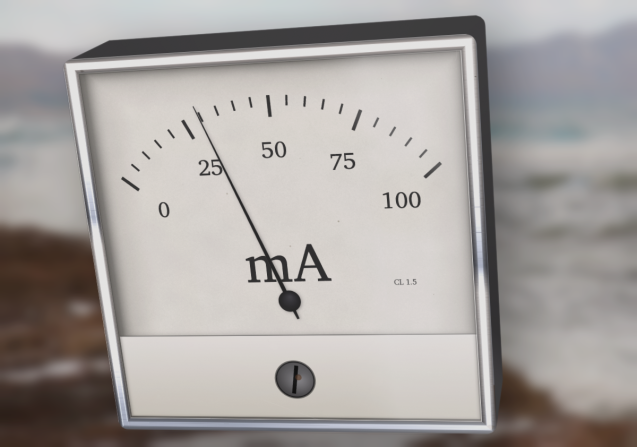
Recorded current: 30 mA
